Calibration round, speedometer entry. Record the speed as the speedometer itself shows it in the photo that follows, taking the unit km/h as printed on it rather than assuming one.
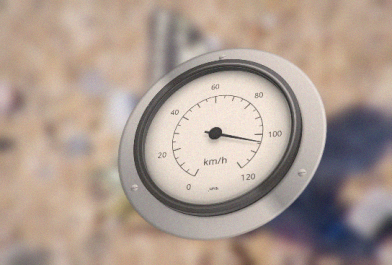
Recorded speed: 105 km/h
